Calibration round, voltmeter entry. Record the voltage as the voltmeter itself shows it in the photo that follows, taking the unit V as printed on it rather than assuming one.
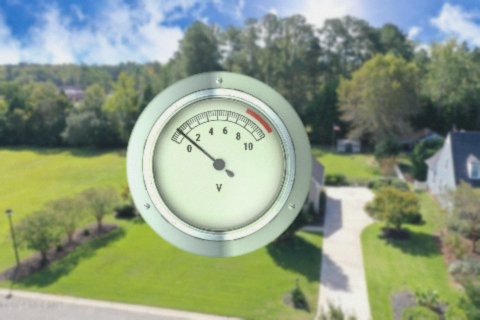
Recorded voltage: 1 V
